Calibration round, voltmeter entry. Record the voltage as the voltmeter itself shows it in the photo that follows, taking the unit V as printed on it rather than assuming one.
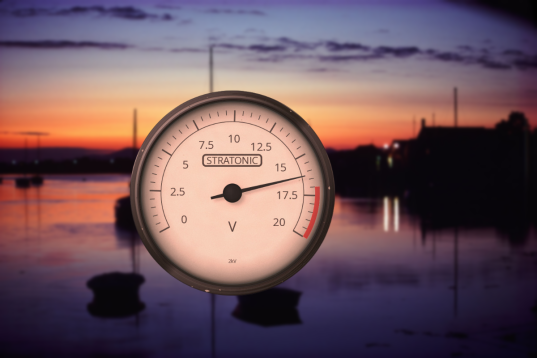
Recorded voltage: 16.25 V
